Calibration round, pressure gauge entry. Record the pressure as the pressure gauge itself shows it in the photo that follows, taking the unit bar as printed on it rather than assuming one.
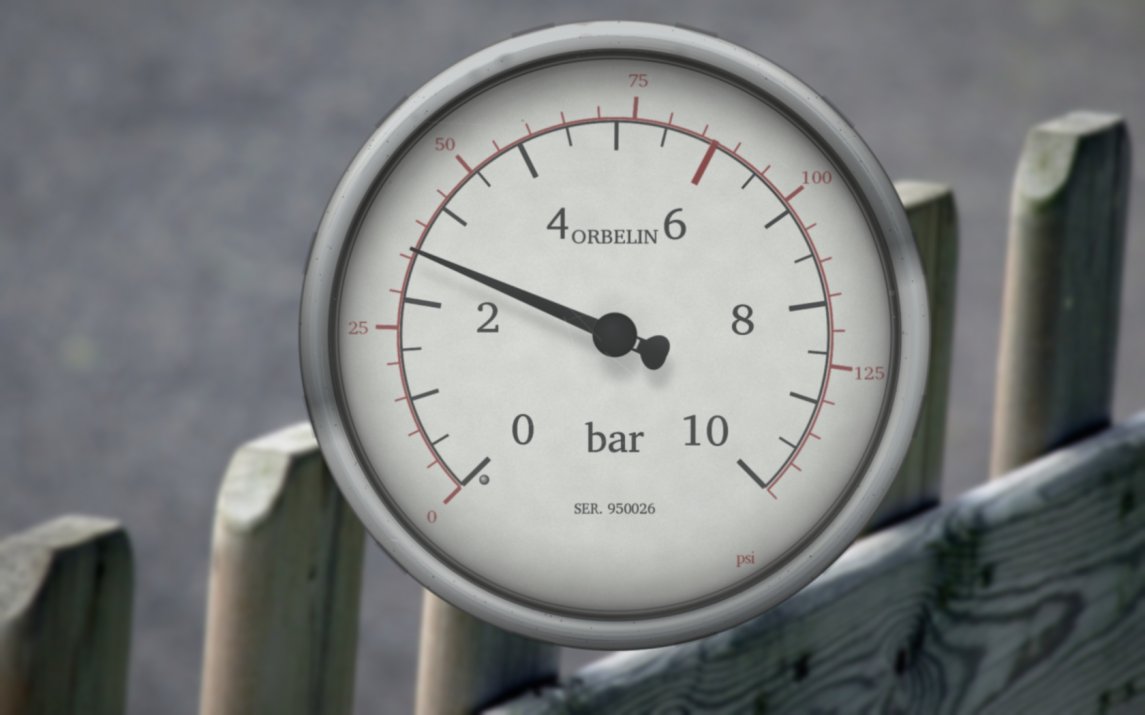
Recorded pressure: 2.5 bar
